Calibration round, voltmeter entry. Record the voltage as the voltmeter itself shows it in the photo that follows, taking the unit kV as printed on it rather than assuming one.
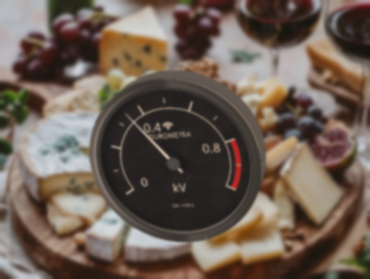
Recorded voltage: 0.35 kV
